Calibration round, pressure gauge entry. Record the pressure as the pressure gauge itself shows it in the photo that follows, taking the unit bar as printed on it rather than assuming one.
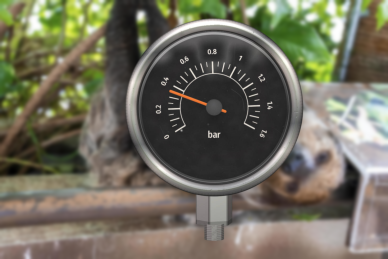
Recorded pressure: 0.35 bar
